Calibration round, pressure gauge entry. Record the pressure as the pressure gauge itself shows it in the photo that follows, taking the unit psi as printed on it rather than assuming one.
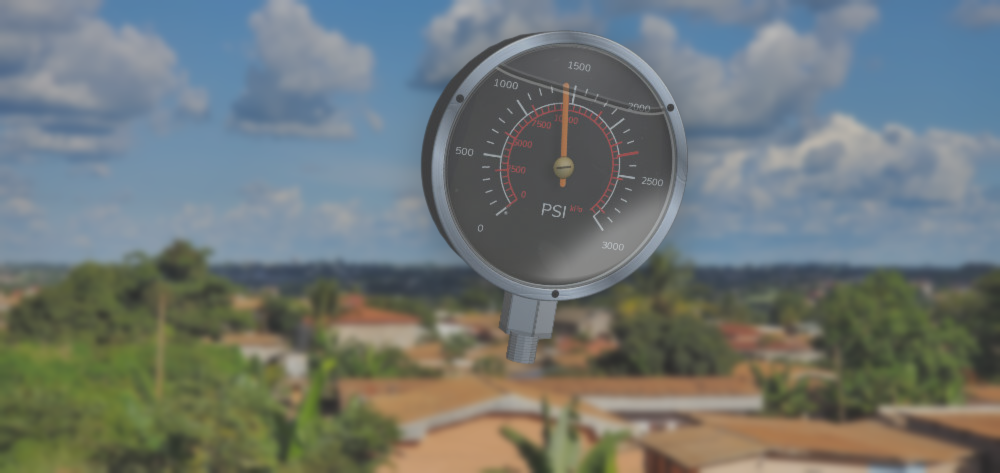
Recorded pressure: 1400 psi
